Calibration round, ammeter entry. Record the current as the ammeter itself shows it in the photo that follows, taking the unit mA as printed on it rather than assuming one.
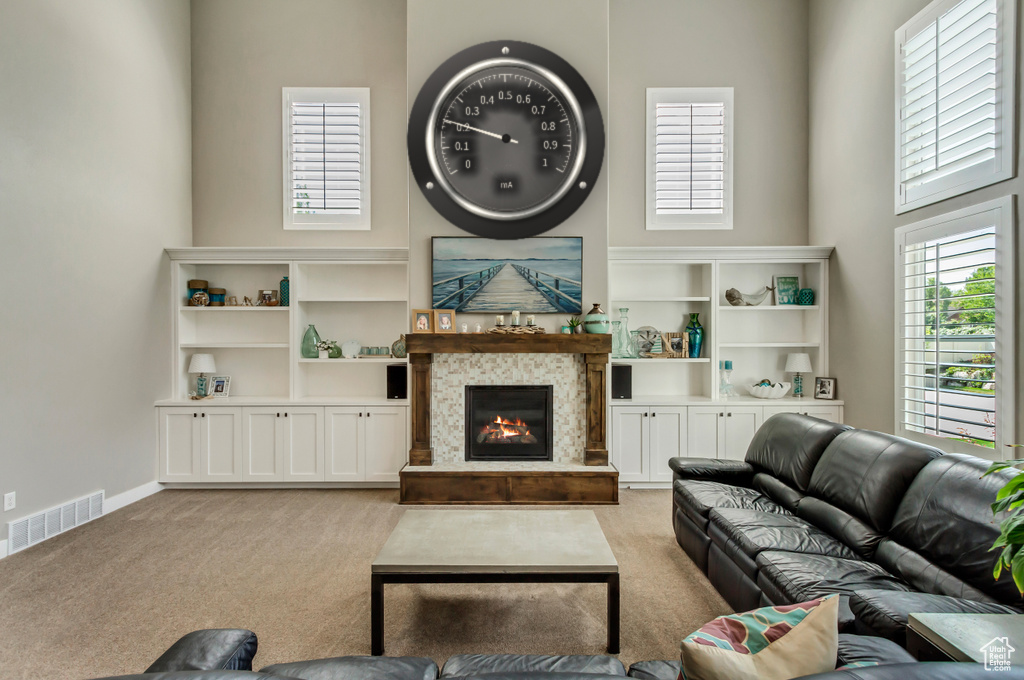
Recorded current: 0.2 mA
